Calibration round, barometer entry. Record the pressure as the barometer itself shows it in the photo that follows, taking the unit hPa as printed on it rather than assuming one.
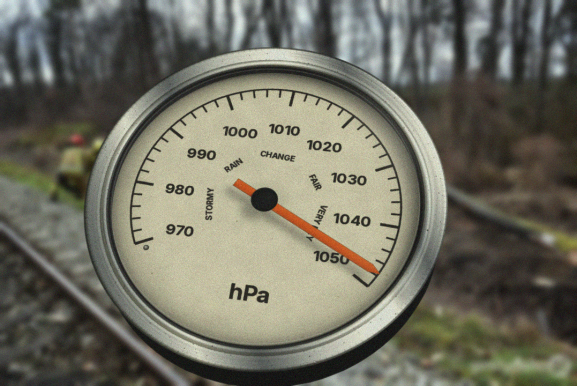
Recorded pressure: 1048 hPa
